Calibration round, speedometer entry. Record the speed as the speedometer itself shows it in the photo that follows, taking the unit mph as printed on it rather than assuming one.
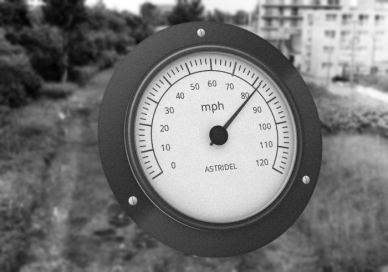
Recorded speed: 82 mph
